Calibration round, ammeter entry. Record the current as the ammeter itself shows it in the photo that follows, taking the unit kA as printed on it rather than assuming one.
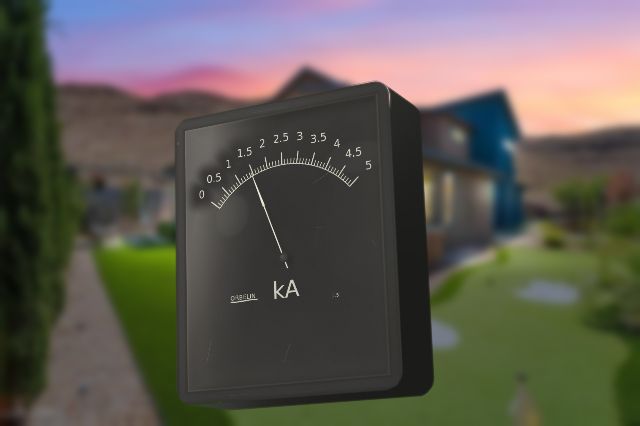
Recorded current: 1.5 kA
